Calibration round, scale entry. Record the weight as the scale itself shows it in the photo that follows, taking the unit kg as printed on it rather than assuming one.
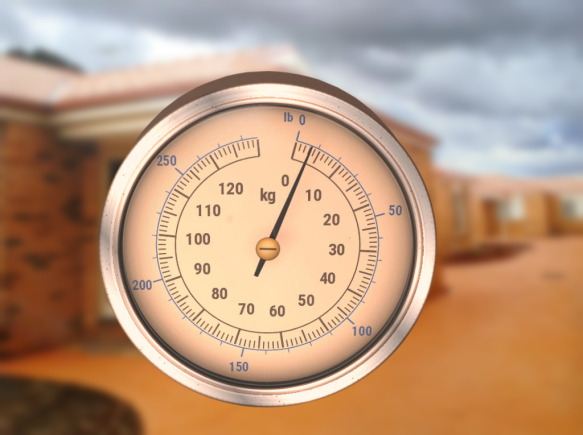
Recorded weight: 3 kg
